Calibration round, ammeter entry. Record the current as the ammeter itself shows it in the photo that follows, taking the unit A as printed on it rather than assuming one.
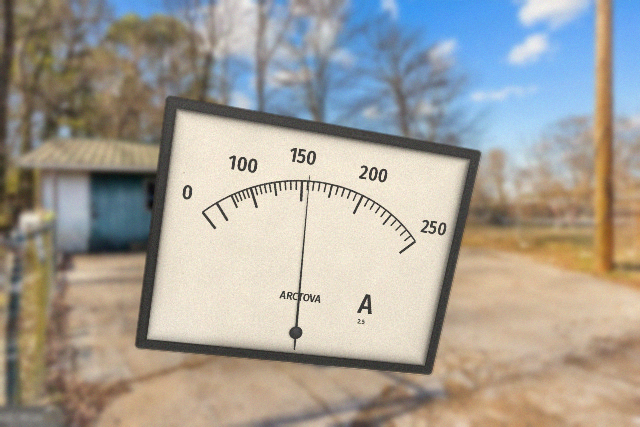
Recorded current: 155 A
